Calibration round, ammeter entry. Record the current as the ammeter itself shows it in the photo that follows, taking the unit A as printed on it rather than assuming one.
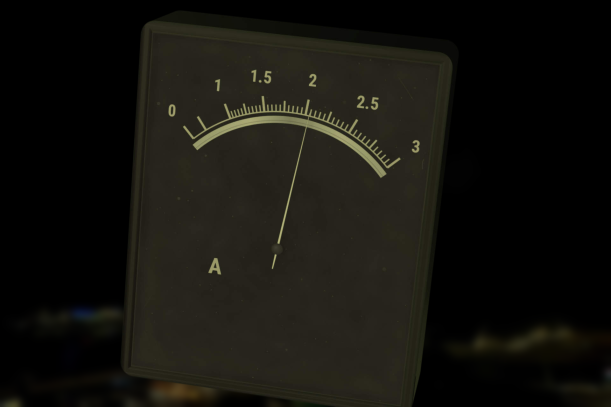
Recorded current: 2.05 A
